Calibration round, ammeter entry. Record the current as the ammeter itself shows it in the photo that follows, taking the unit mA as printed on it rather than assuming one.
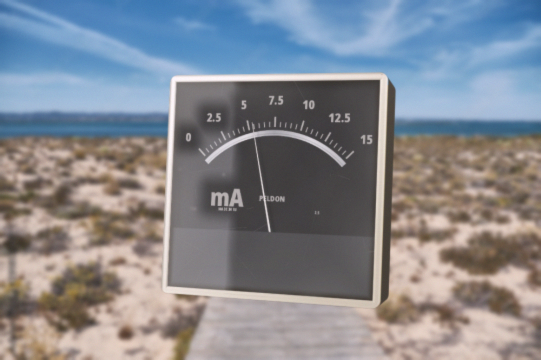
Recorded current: 5.5 mA
